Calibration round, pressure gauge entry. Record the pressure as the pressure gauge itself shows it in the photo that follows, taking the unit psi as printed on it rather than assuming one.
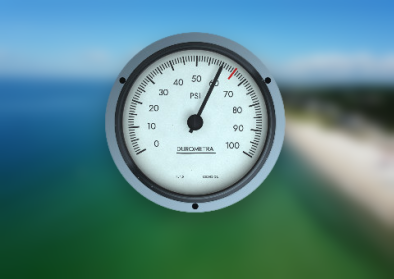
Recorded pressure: 60 psi
